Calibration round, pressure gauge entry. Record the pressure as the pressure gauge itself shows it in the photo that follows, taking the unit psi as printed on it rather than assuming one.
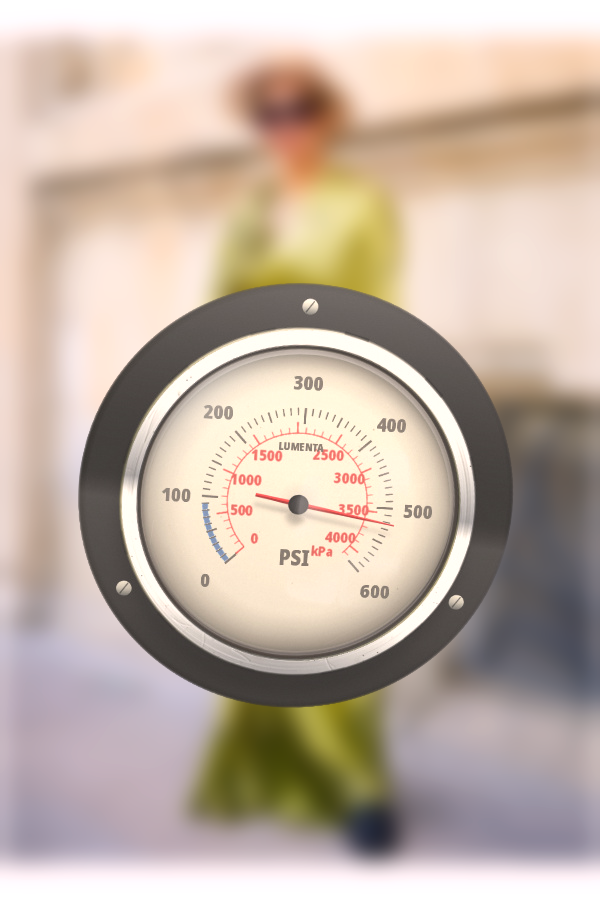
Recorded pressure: 520 psi
